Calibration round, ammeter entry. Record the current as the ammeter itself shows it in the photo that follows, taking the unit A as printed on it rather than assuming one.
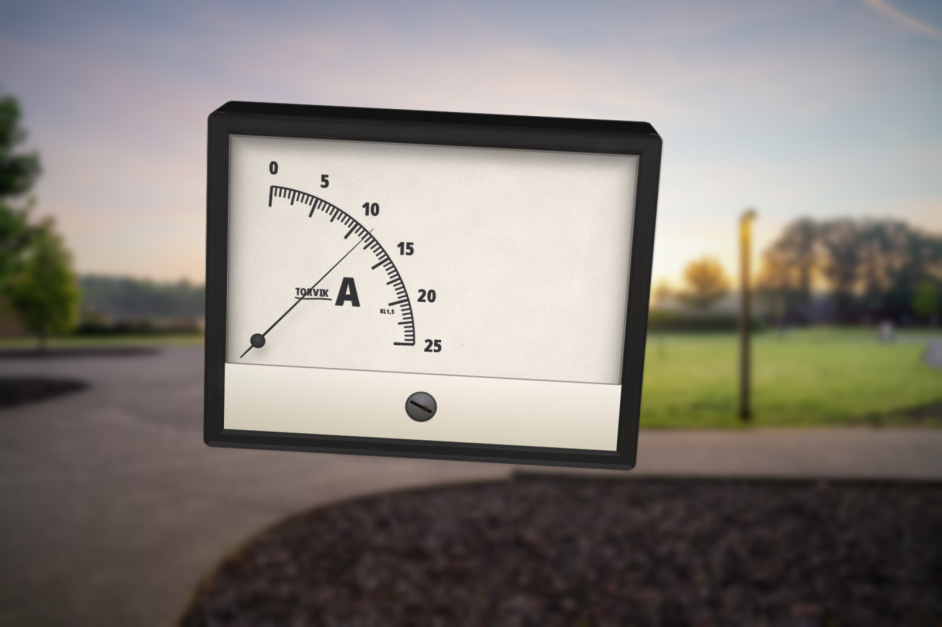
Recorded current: 11.5 A
